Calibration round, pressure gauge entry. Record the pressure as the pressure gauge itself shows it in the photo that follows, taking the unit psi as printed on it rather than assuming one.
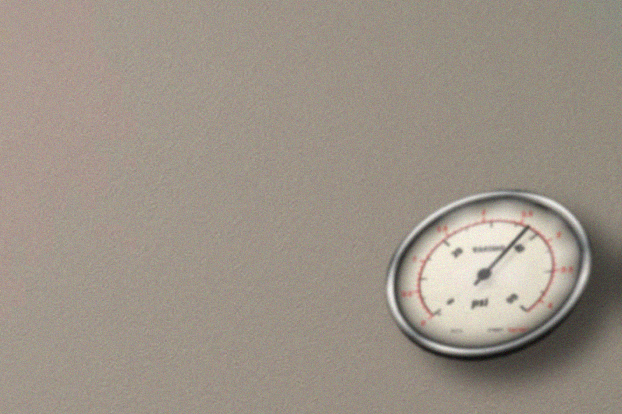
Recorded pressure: 37.5 psi
